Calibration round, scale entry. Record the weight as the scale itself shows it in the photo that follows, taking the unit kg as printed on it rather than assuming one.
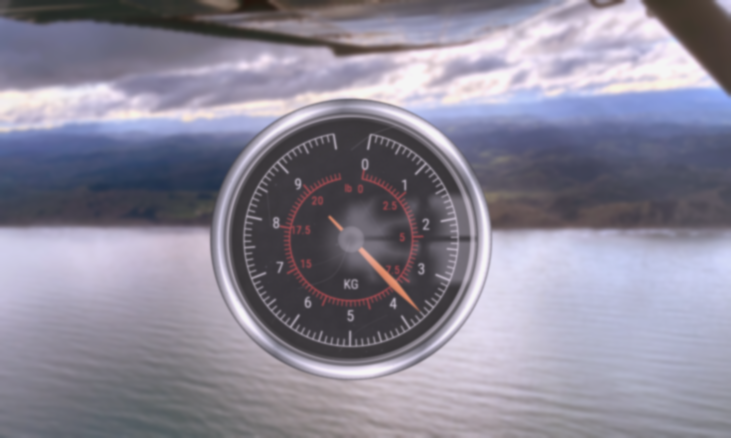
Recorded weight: 3.7 kg
